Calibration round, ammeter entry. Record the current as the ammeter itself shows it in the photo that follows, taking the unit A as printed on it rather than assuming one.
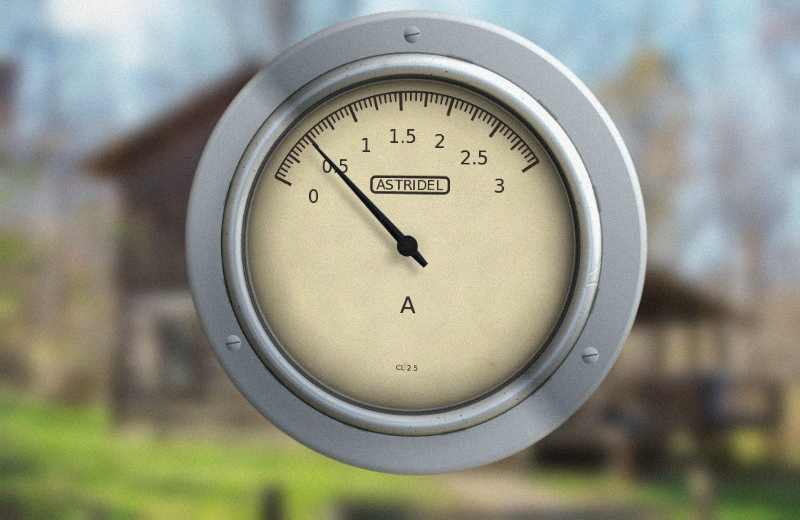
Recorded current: 0.5 A
